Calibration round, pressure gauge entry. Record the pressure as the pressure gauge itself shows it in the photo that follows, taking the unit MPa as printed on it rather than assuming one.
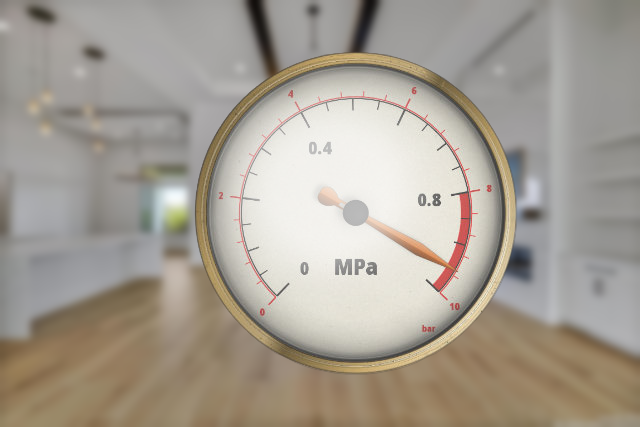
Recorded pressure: 0.95 MPa
